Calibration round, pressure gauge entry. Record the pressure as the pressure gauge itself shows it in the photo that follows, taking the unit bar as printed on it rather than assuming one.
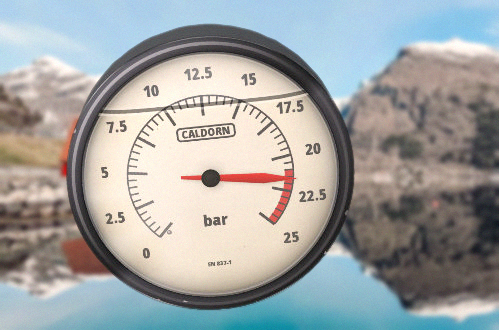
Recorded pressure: 21.5 bar
